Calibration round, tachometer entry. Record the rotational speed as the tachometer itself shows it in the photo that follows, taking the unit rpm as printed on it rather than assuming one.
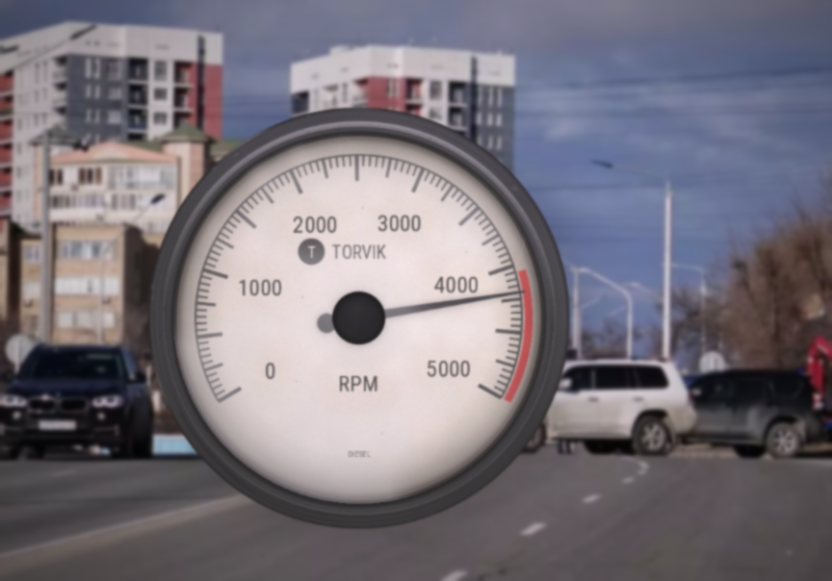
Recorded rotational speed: 4200 rpm
